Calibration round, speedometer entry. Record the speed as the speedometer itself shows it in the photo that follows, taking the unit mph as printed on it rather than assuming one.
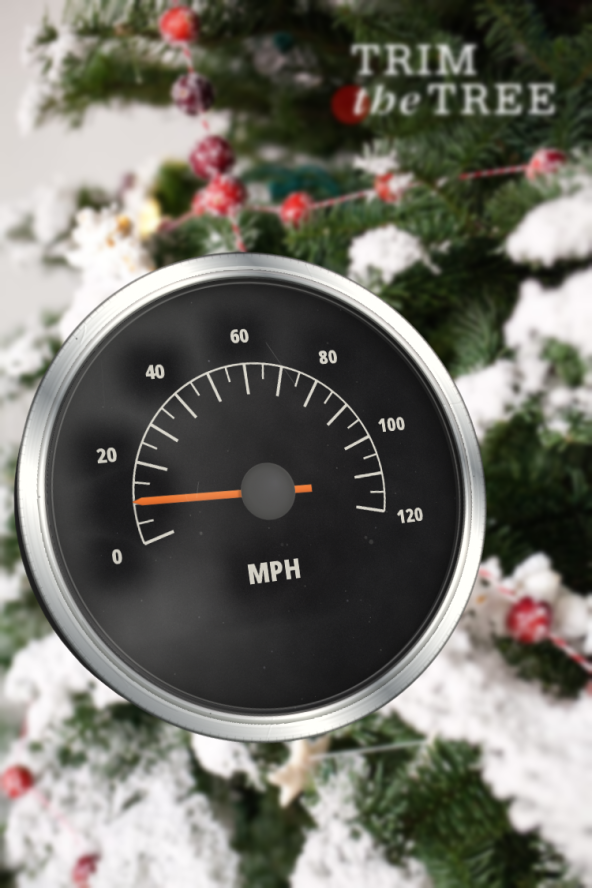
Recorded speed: 10 mph
